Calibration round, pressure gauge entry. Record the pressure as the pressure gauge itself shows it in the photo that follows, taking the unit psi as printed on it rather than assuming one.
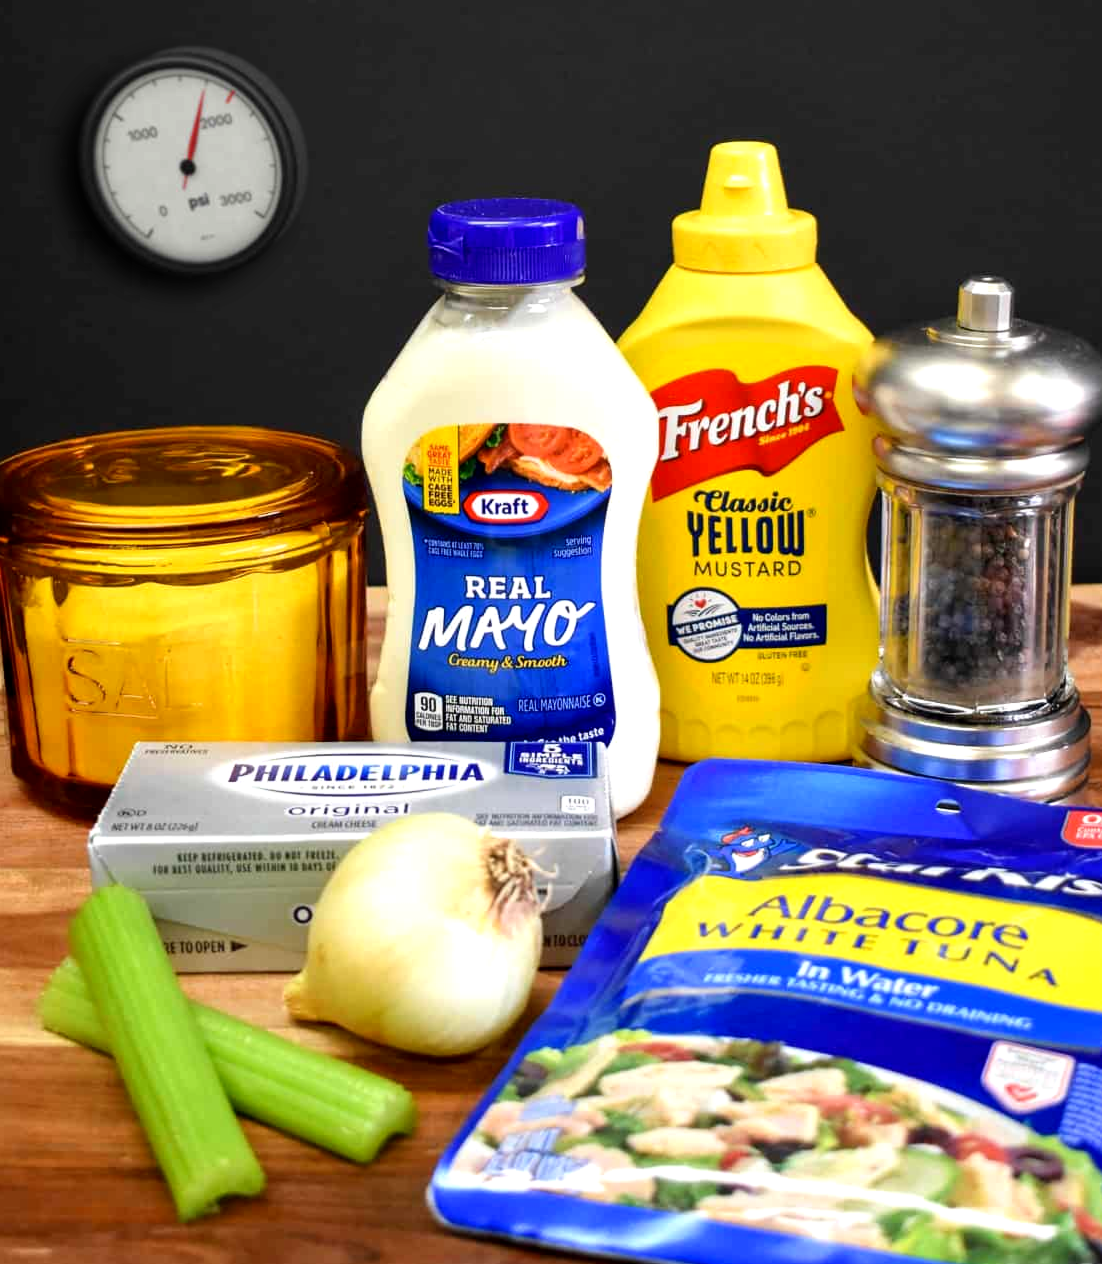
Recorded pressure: 1800 psi
